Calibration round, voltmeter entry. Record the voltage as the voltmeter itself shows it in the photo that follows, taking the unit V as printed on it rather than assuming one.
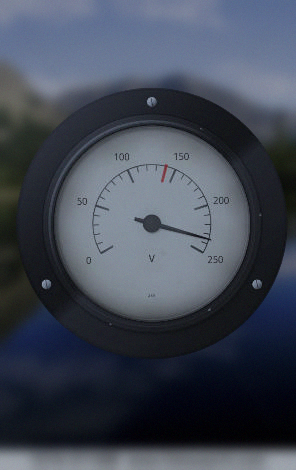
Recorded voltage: 235 V
